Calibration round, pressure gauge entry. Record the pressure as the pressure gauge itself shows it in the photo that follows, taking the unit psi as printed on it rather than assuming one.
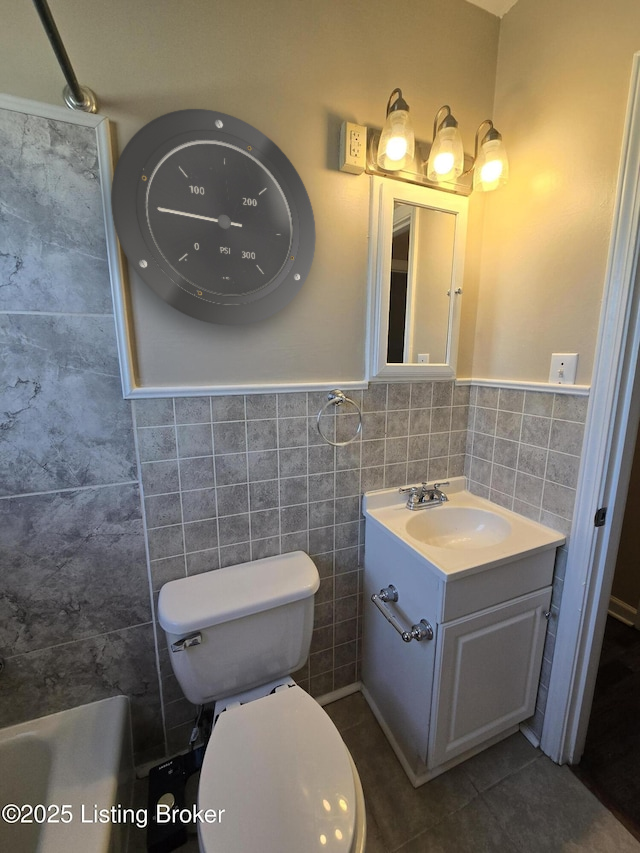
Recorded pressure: 50 psi
